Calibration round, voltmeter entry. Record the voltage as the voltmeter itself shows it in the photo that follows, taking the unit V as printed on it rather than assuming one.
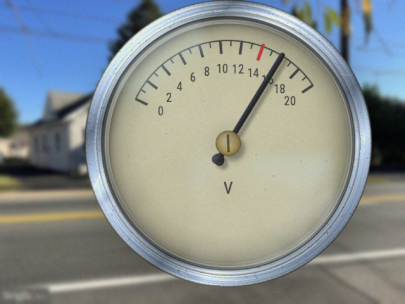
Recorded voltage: 16 V
